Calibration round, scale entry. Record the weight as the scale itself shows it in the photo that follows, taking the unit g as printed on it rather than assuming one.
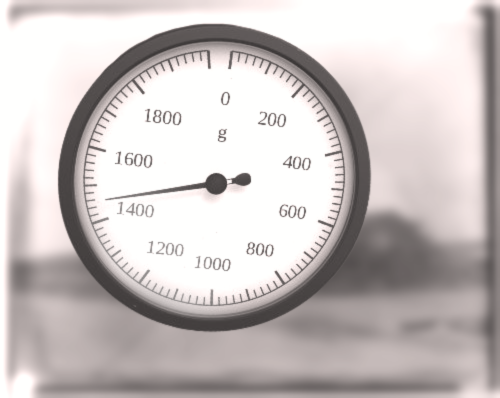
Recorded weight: 1460 g
